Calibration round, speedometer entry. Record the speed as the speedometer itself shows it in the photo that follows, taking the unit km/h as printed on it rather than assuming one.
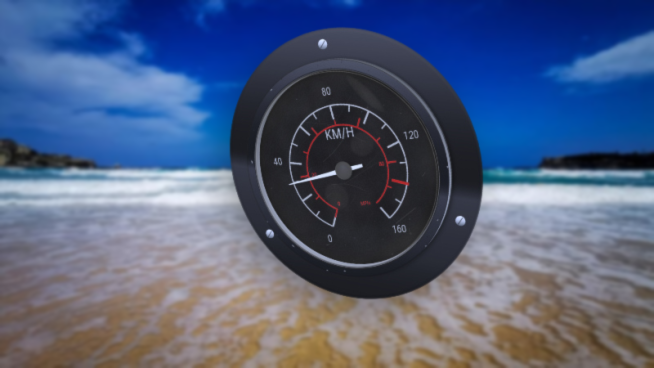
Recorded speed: 30 km/h
